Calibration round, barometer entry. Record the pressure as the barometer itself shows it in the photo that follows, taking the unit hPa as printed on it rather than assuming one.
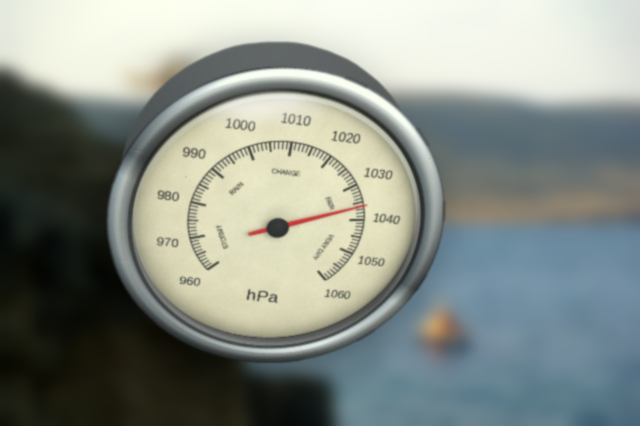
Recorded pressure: 1035 hPa
